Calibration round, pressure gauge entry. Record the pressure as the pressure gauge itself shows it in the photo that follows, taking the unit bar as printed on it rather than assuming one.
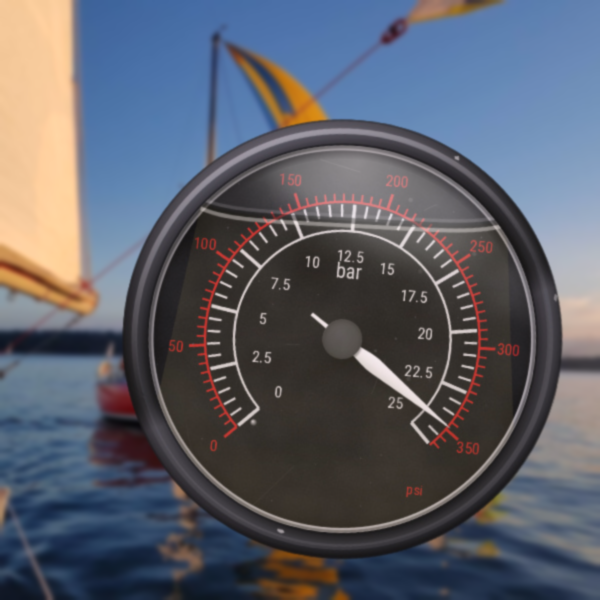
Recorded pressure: 24 bar
